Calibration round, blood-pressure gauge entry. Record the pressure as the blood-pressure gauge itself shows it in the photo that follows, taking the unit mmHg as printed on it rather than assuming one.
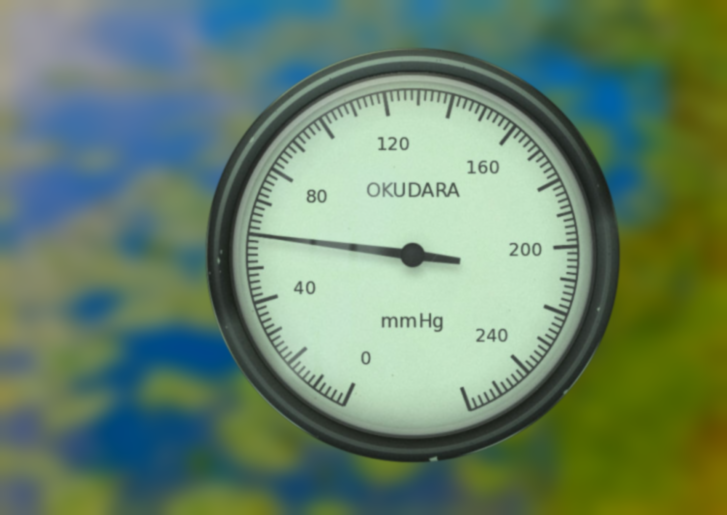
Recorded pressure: 60 mmHg
